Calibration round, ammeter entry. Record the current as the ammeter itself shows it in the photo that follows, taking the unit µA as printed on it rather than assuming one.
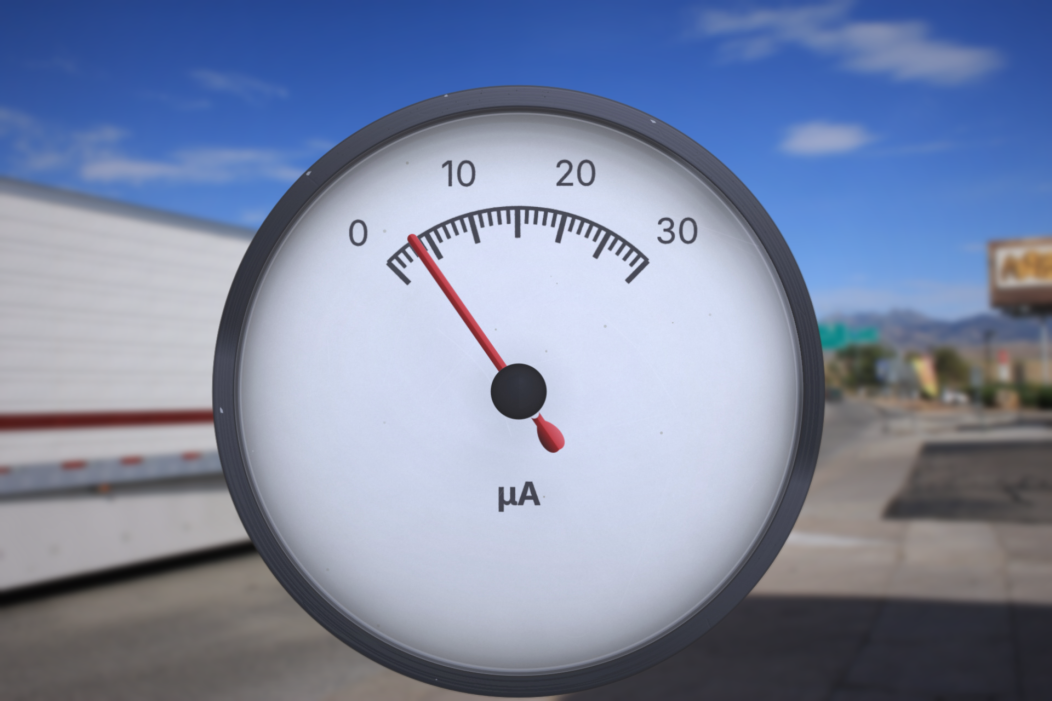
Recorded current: 3.5 µA
